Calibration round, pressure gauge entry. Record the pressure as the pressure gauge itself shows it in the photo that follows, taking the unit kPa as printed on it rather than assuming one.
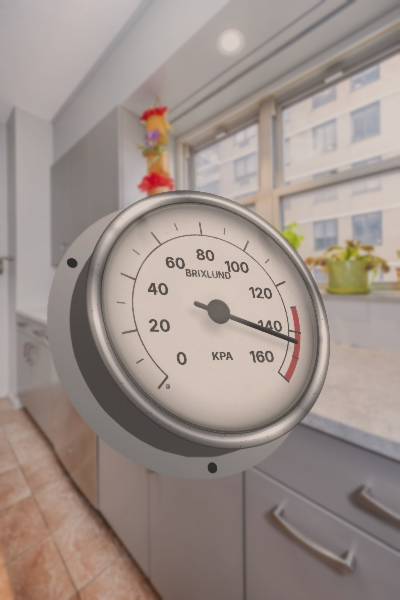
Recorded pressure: 145 kPa
